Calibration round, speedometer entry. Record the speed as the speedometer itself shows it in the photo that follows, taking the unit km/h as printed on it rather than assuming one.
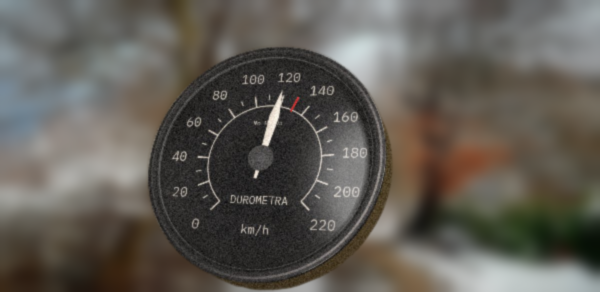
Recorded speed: 120 km/h
